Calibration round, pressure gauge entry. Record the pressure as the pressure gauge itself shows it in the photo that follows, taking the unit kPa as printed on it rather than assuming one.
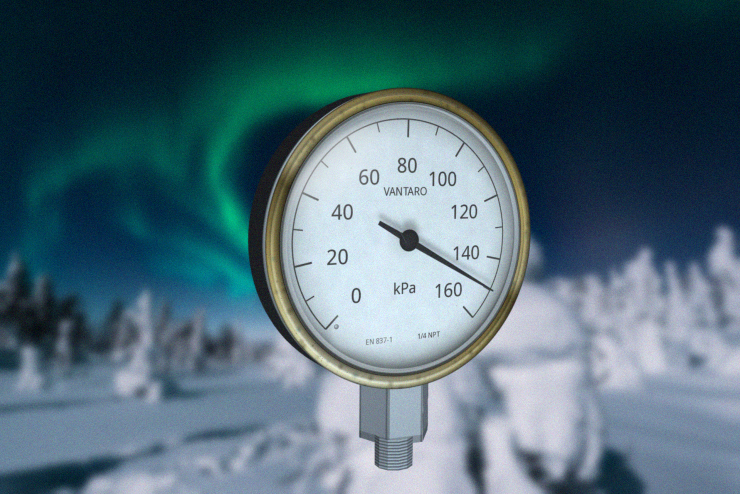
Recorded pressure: 150 kPa
